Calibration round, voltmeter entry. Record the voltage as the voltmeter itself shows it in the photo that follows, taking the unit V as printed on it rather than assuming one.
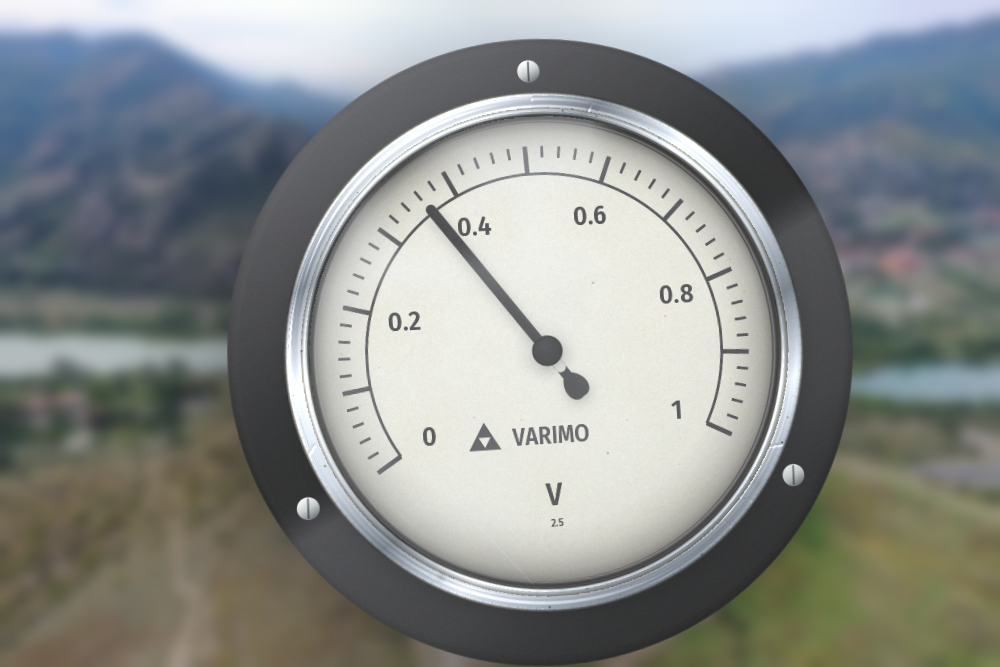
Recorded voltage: 0.36 V
